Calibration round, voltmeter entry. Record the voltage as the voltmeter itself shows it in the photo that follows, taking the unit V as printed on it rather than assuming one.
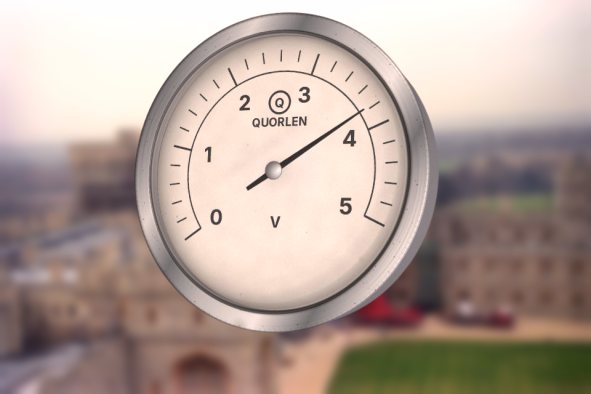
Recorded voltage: 3.8 V
